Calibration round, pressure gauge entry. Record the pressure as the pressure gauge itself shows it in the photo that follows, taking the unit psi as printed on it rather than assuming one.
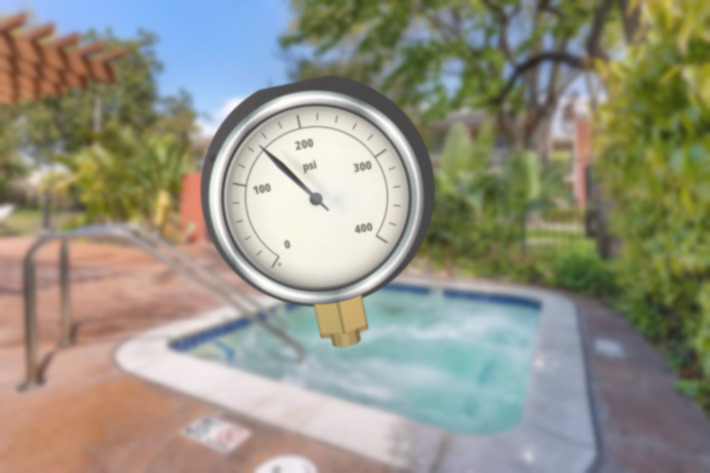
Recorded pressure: 150 psi
